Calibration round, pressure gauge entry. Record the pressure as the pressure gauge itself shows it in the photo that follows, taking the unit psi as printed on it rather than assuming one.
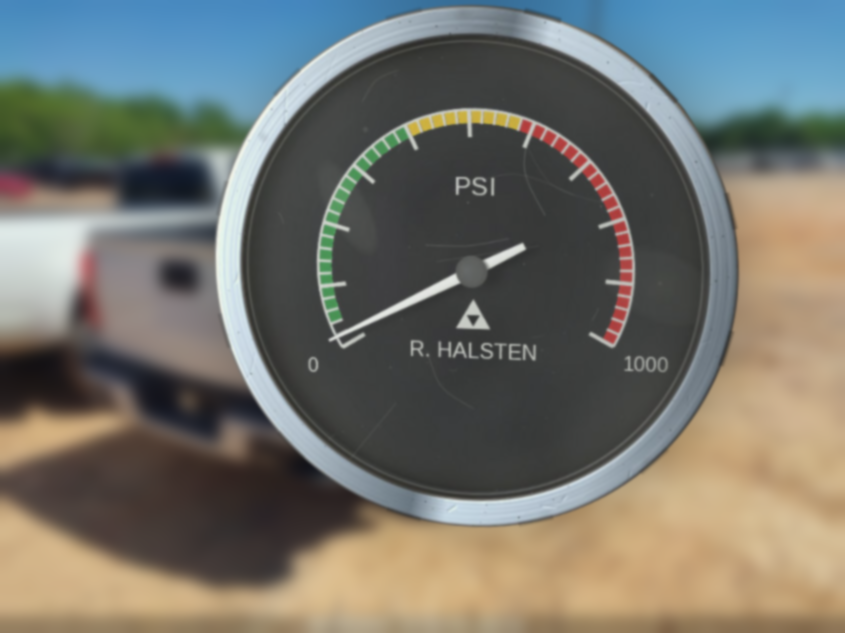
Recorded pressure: 20 psi
